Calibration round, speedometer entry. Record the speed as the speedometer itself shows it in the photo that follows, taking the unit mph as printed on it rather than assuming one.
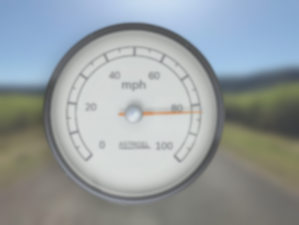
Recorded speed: 82.5 mph
